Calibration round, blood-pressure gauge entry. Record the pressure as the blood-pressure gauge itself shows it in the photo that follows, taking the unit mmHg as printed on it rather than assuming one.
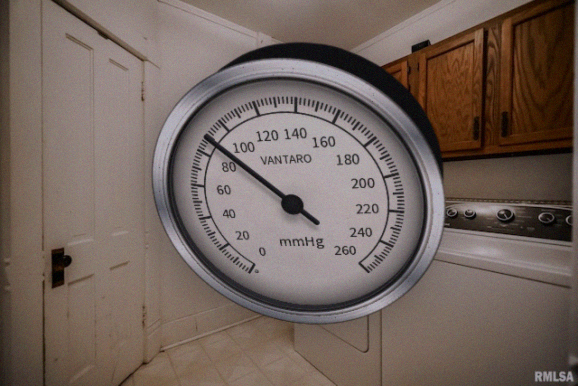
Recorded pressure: 90 mmHg
